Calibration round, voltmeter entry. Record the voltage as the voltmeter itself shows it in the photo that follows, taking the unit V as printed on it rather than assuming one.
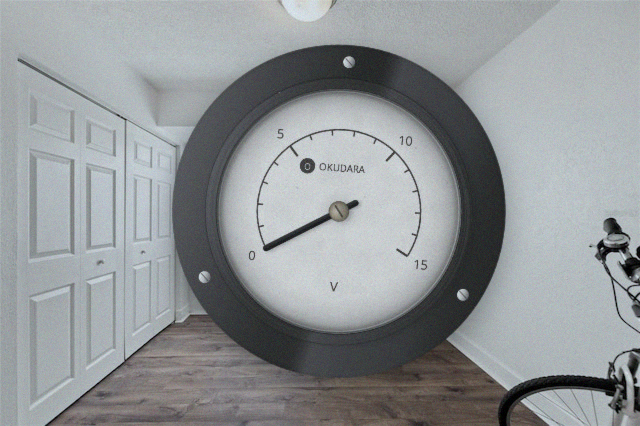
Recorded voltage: 0 V
